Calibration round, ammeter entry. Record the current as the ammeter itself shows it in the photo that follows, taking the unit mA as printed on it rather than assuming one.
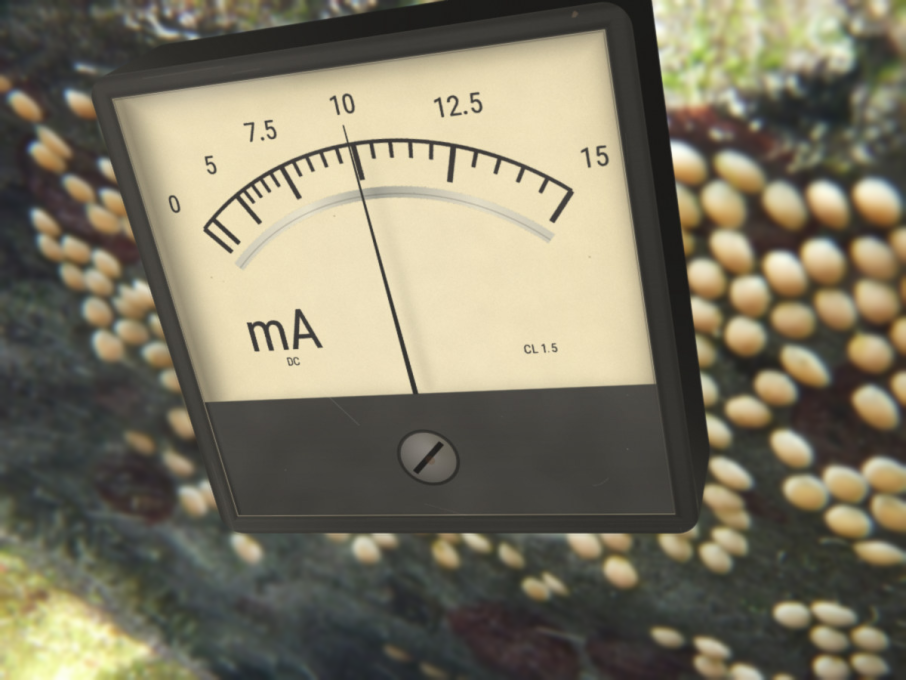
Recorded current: 10 mA
